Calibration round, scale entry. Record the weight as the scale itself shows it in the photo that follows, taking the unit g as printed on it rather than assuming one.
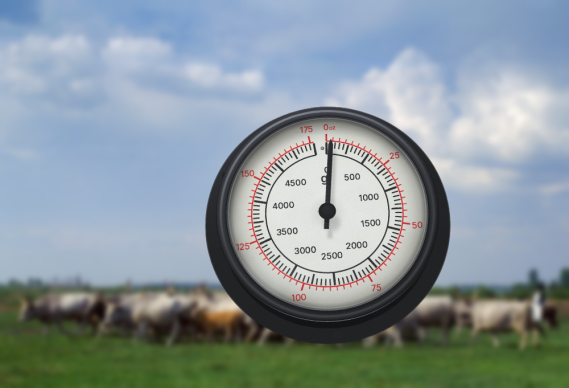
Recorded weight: 50 g
